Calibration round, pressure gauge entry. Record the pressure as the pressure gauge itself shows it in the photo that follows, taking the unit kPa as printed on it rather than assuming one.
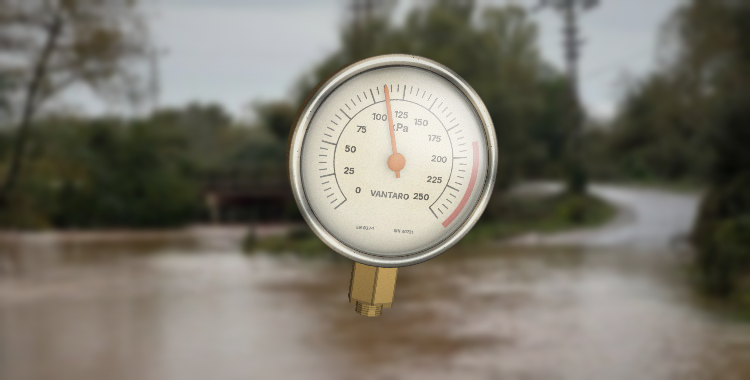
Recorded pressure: 110 kPa
